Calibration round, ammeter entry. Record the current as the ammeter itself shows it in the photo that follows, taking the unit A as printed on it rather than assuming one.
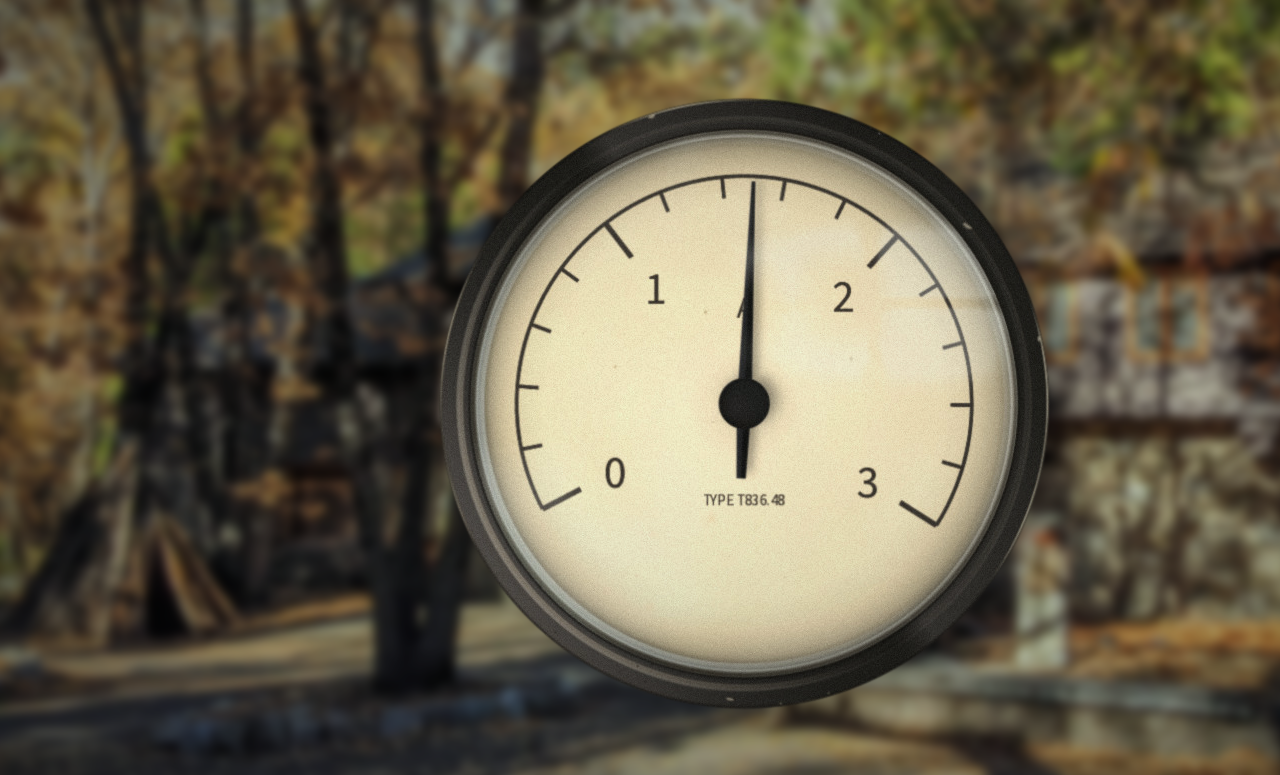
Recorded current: 1.5 A
